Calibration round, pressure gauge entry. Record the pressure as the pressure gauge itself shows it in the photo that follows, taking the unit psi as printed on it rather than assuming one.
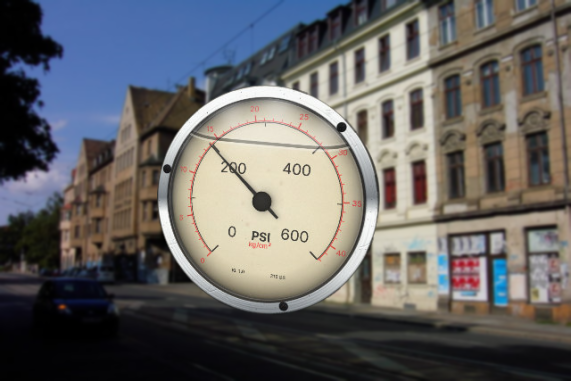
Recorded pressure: 200 psi
